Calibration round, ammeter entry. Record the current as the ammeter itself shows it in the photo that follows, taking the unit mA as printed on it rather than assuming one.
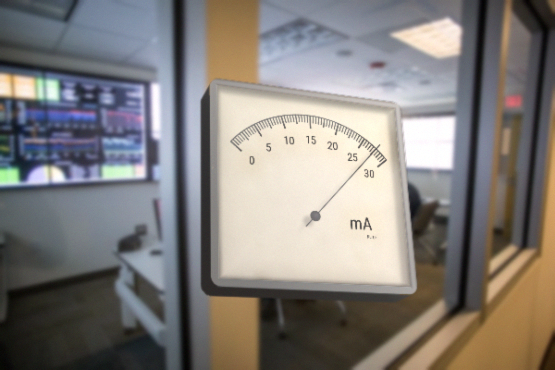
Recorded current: 27.5 mA
